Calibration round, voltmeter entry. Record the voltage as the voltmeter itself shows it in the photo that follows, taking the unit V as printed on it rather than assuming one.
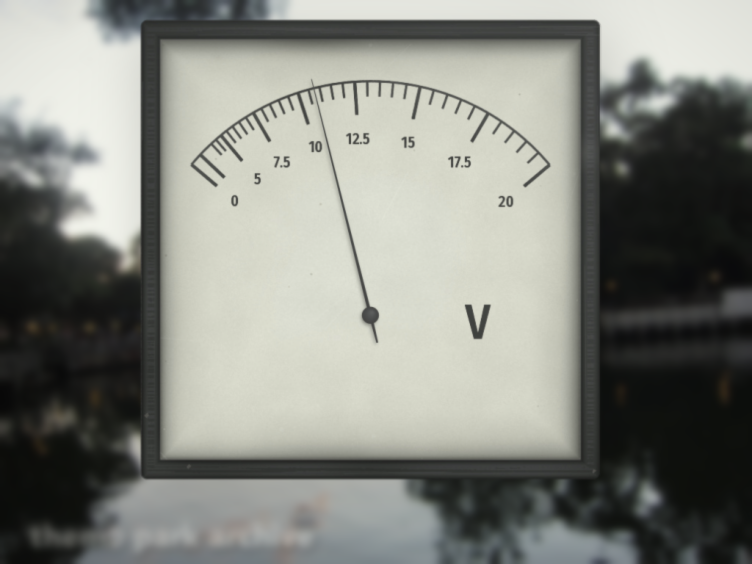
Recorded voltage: 10.75 V
